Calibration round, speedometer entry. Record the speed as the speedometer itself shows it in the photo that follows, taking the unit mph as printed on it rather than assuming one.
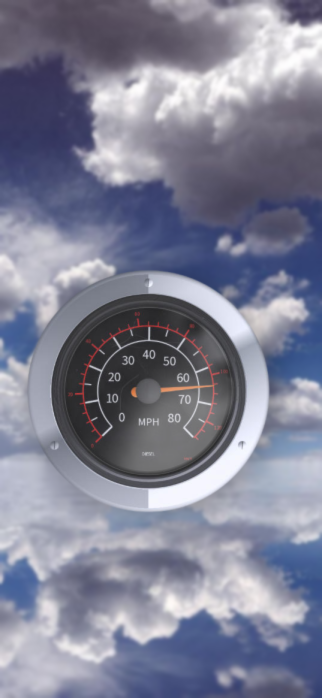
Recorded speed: 65 mph
